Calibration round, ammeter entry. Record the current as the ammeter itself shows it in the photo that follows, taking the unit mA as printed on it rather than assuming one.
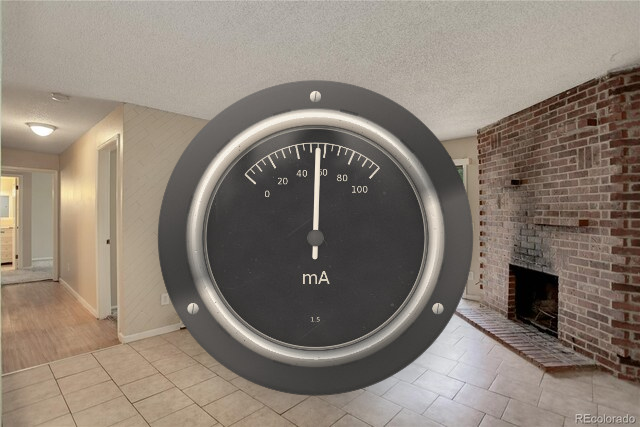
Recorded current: 55 mA
